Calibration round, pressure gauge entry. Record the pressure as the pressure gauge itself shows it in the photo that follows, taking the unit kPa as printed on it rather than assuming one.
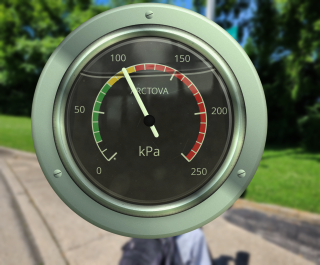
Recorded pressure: 100 kPa
